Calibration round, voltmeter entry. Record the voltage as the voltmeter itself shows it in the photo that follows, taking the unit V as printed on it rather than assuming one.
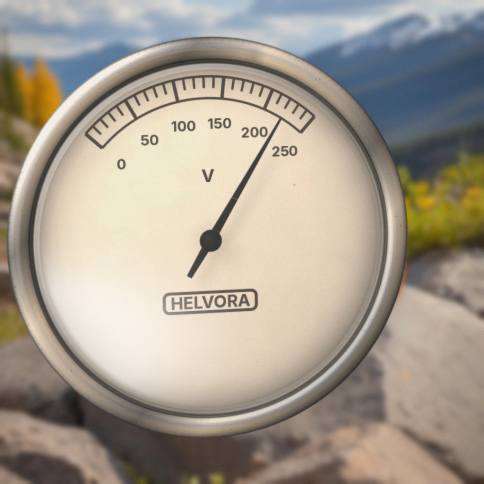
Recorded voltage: 220 V
